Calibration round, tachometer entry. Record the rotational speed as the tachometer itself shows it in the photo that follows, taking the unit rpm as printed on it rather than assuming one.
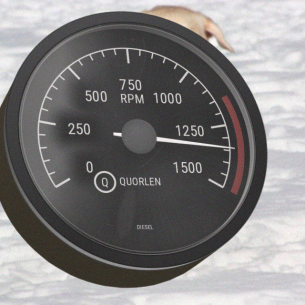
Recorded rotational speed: 1350 rpm
